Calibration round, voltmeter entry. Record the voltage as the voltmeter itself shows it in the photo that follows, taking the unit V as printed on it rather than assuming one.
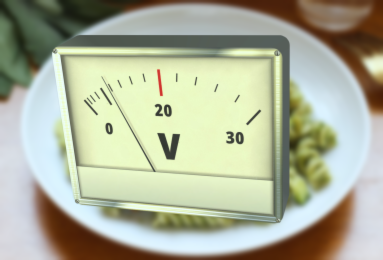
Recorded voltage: 12 V
